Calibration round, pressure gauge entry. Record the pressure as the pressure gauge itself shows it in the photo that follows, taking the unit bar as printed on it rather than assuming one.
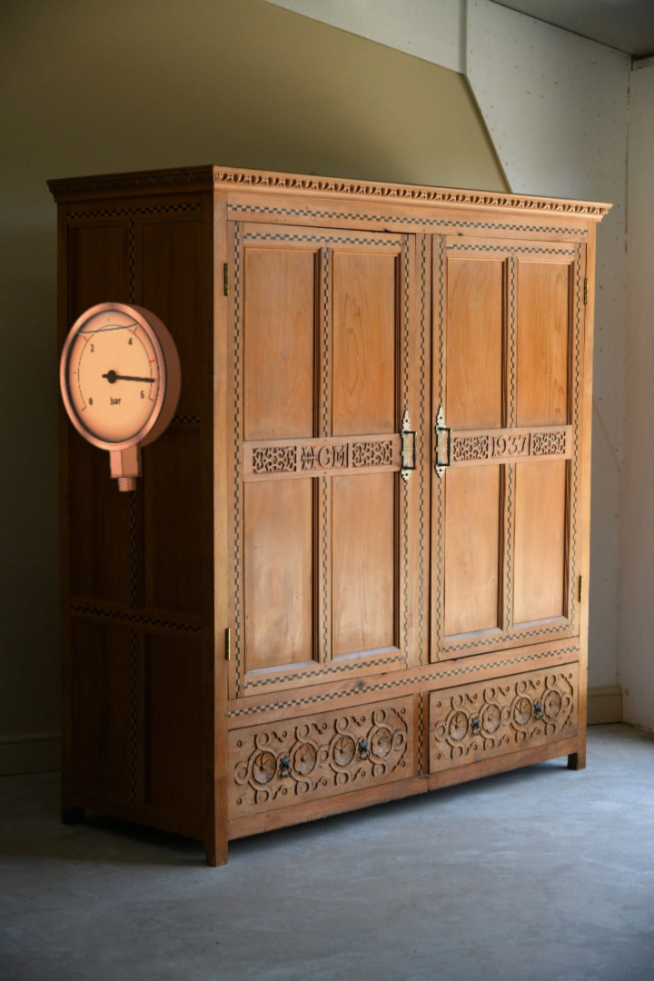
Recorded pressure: 5.5 bar
